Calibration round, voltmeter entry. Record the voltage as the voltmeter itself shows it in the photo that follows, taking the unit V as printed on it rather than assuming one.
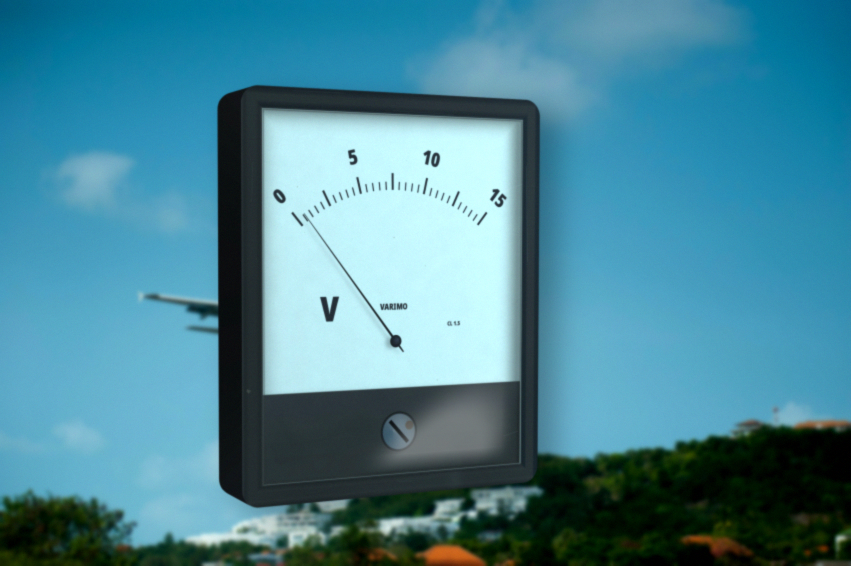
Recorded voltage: 0.5 V
